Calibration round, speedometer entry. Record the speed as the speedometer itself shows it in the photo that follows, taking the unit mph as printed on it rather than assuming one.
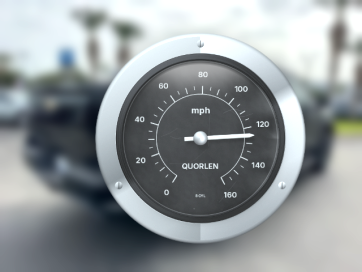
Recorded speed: 125 mph
